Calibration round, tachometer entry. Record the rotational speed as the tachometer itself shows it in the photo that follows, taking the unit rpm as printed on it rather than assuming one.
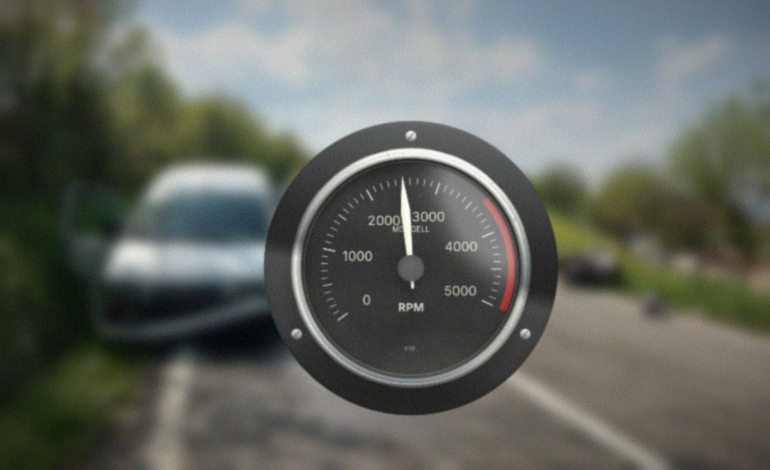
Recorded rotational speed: 2500 rpm
